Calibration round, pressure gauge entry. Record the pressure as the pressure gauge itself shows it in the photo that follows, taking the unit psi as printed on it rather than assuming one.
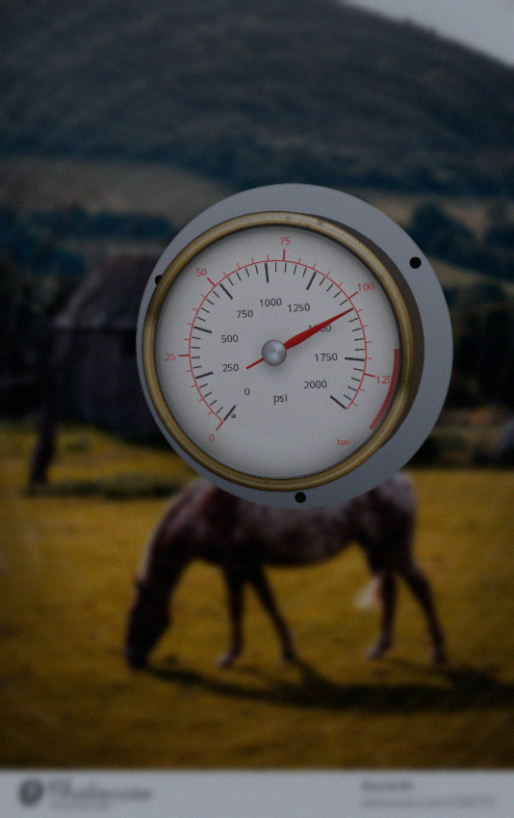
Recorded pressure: 1500 psi
